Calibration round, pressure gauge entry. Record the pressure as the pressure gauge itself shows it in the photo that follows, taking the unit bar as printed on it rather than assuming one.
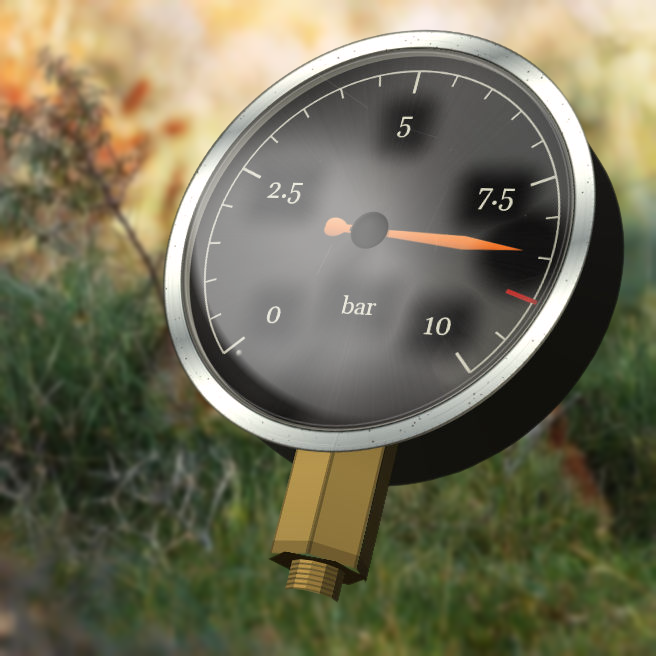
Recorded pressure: 8.5 bar
